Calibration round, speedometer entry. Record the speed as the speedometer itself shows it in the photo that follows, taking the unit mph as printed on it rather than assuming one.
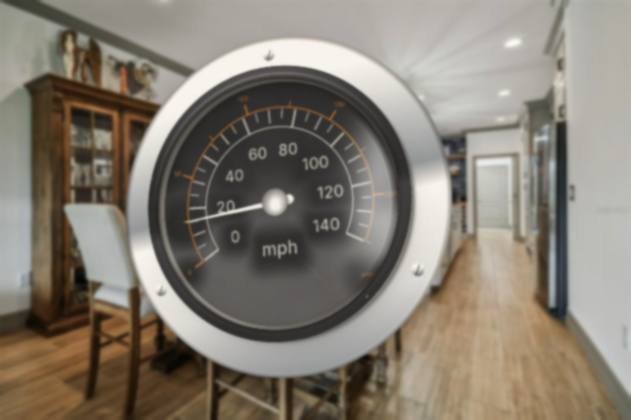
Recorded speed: 15 mph
